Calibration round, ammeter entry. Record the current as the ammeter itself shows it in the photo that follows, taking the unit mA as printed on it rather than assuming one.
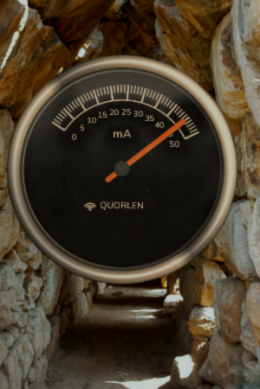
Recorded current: 45 mA
